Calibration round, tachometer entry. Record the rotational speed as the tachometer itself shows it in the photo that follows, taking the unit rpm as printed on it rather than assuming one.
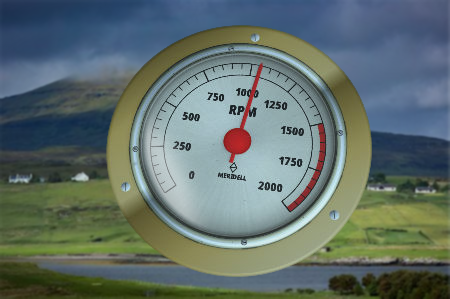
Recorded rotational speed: 1050 rpm
